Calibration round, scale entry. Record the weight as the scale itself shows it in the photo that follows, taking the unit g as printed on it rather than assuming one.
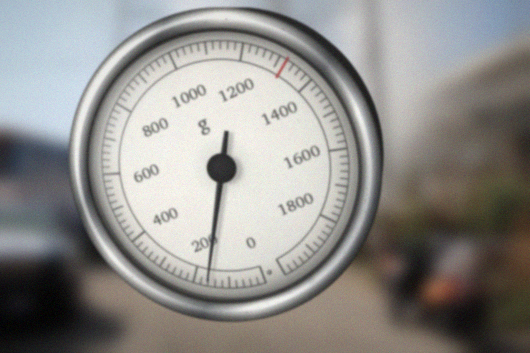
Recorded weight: 160 g
